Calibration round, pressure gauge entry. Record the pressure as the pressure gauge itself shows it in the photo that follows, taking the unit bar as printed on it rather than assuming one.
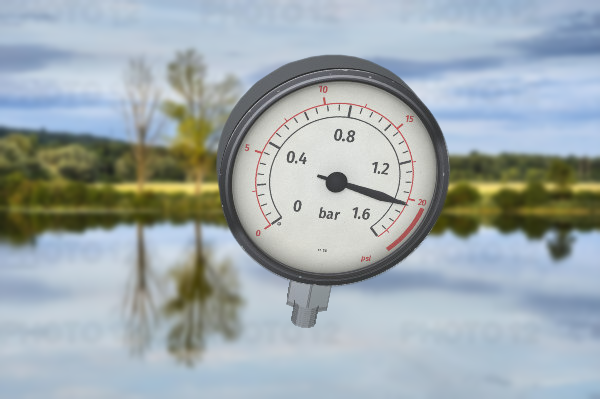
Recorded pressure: 1.4 bar
